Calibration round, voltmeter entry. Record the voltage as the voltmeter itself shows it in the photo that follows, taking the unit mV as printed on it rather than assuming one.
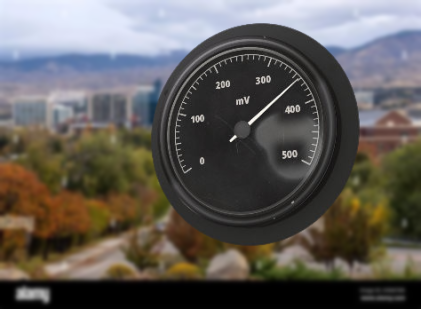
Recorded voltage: 360 mV
